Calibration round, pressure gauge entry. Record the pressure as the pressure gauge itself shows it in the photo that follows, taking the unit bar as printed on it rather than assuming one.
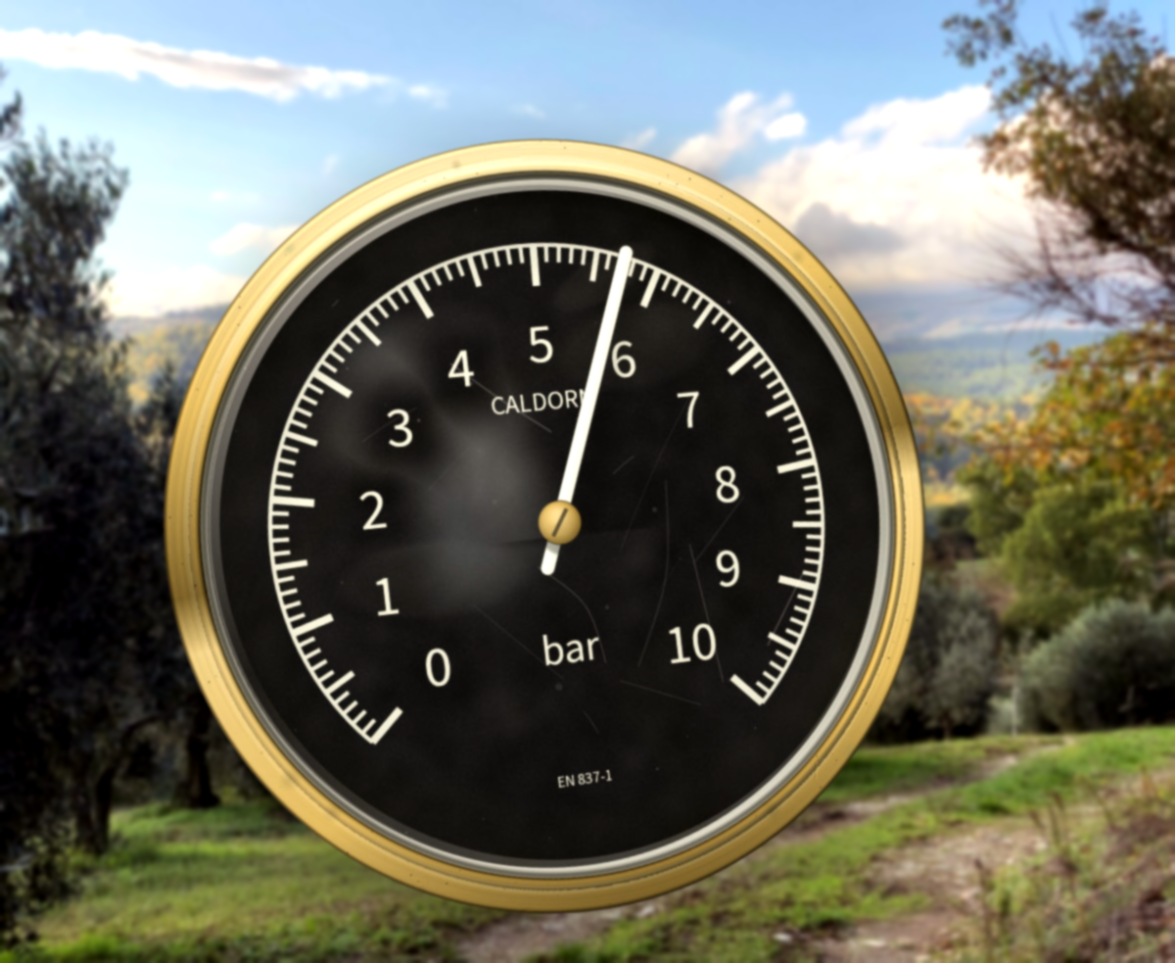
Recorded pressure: 5.7 bar
